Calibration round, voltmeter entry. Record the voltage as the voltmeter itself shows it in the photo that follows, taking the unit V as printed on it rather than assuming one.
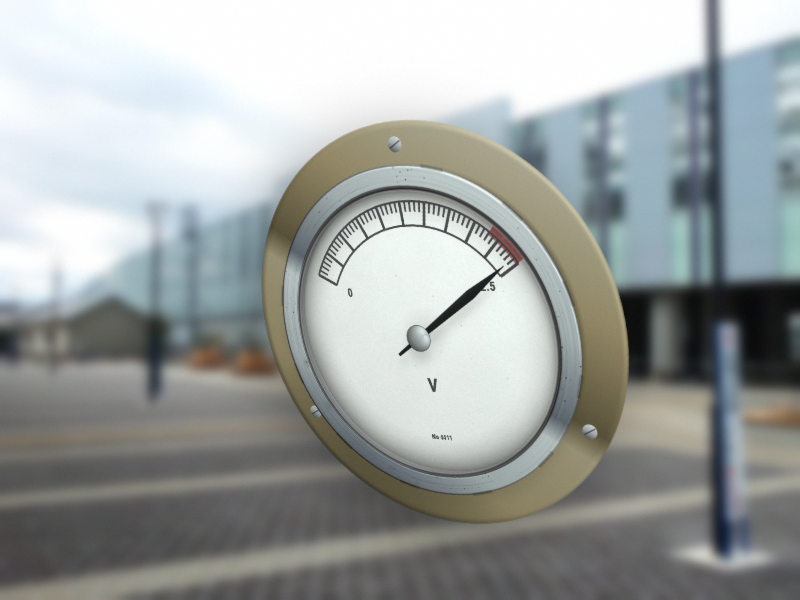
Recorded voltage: 2.45 V
